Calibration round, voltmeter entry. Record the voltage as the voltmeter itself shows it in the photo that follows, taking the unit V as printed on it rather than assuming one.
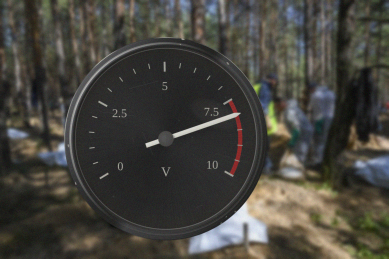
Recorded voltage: 8 V
